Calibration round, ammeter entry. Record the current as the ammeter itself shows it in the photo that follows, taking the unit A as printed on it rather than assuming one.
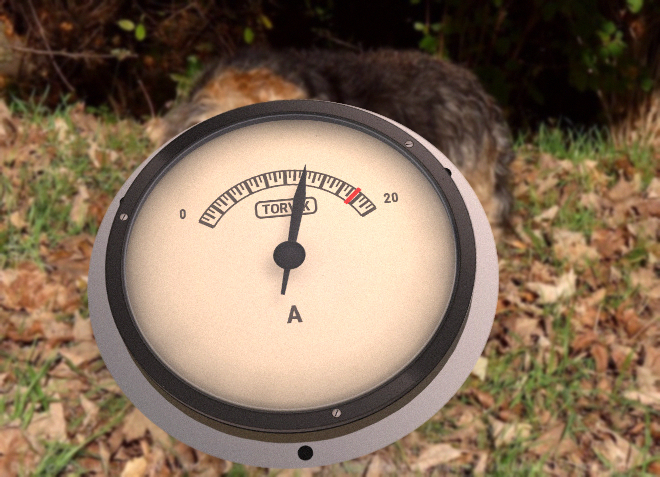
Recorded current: 12 A
